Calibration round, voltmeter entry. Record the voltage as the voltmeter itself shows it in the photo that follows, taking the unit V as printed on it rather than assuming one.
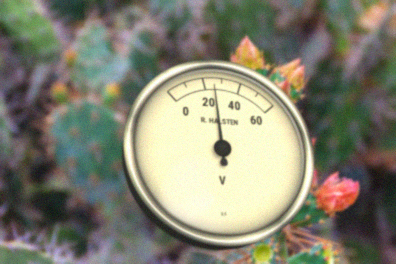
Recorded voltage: 25 V
